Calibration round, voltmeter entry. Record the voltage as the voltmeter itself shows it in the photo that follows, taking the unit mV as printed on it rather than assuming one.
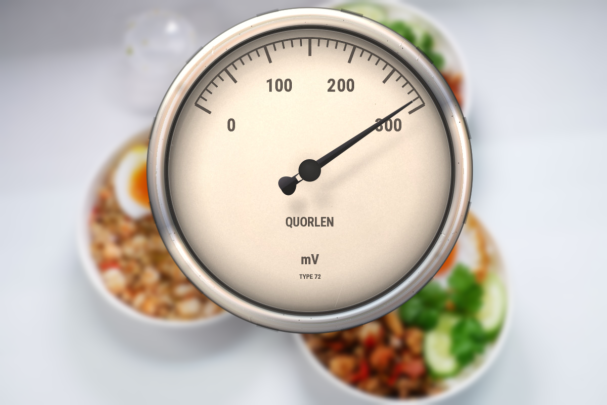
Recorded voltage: 290 mV
